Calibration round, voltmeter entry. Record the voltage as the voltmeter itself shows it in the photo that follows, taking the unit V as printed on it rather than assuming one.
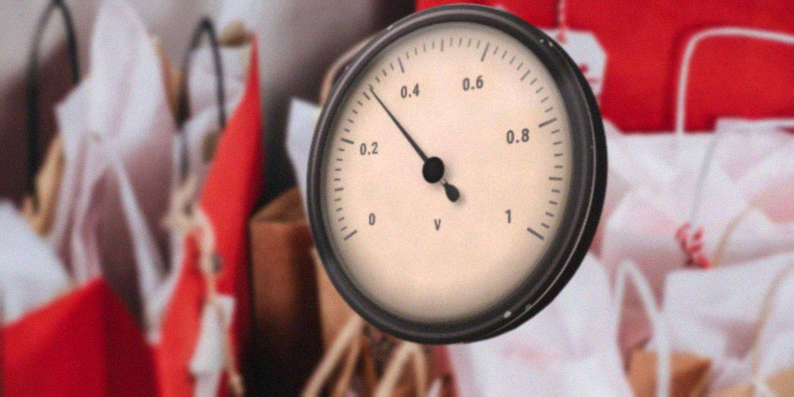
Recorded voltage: 0.32 V
